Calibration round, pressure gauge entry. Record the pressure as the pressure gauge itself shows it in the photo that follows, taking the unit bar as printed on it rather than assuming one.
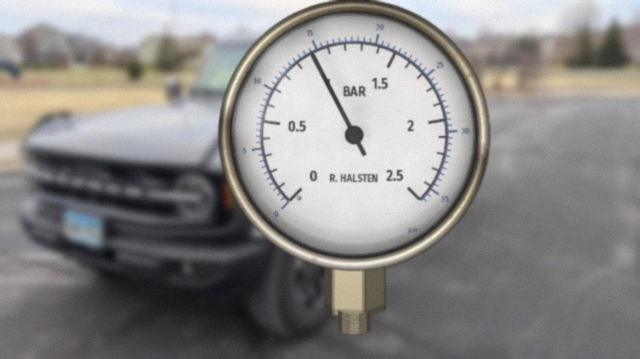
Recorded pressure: 1 bar
